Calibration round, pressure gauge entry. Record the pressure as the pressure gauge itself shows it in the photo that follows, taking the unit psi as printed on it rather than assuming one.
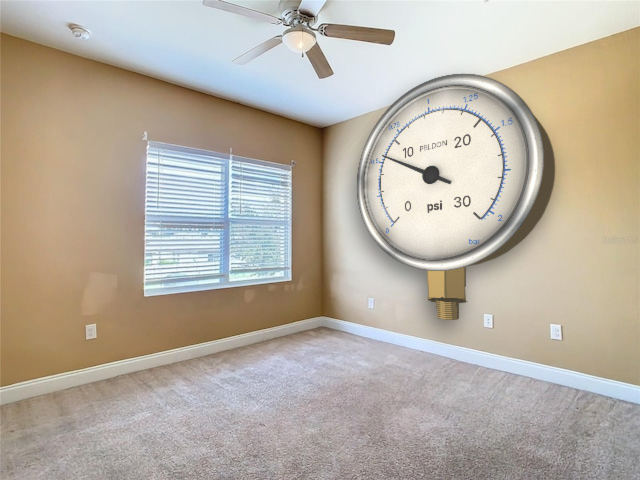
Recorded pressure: 8 psi
